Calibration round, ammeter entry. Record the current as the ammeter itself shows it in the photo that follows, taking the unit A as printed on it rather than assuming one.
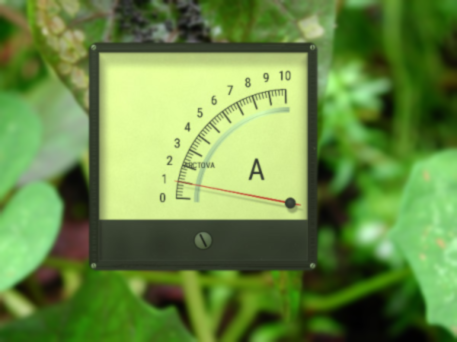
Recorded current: 1 A
